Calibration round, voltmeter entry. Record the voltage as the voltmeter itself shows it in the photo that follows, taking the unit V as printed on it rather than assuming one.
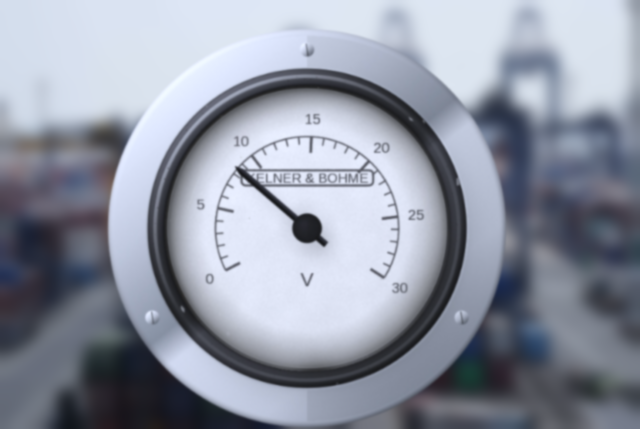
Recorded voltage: 8.5 V
